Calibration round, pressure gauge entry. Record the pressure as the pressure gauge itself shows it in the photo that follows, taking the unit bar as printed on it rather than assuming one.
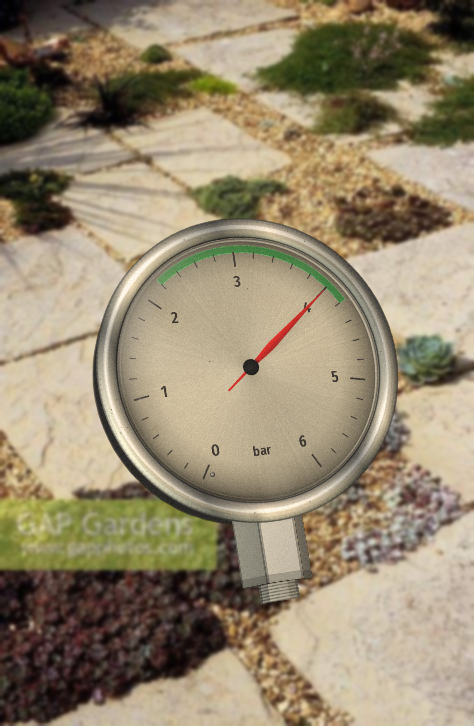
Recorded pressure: 4 bar
